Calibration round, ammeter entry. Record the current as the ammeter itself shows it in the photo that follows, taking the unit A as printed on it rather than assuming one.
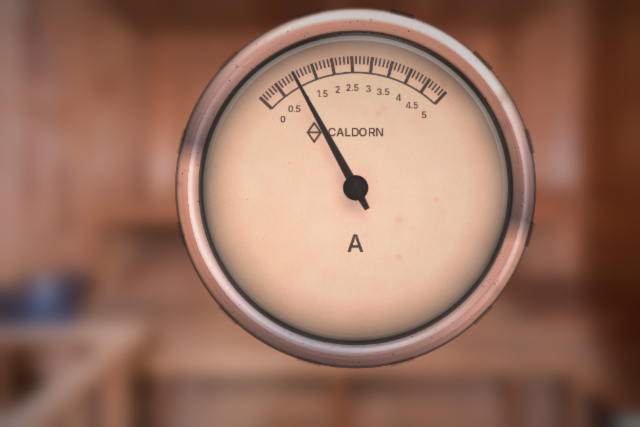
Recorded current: 1 A
